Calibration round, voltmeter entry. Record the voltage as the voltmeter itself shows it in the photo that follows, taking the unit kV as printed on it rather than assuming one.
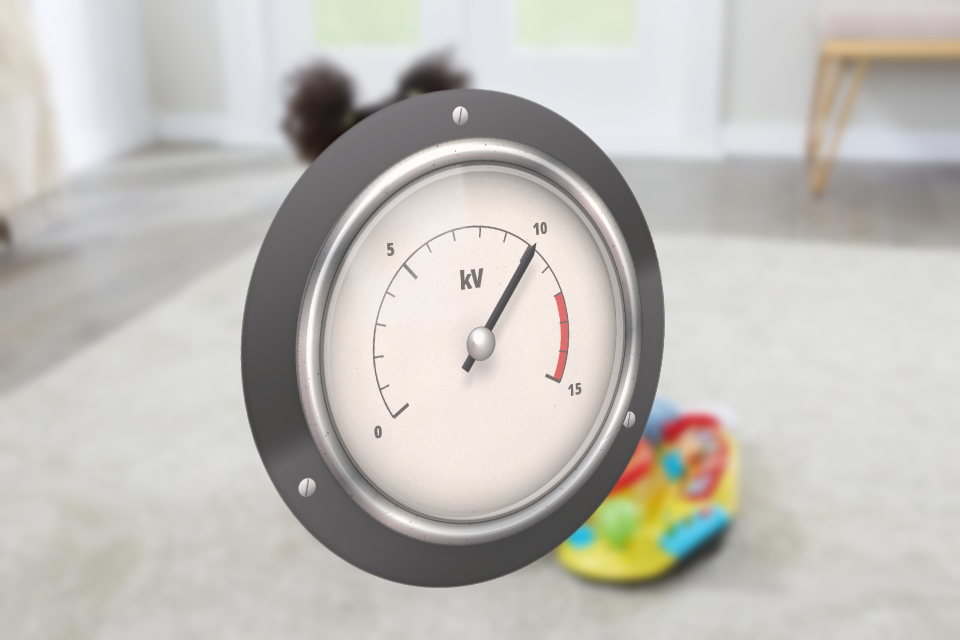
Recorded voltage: 10 kV
